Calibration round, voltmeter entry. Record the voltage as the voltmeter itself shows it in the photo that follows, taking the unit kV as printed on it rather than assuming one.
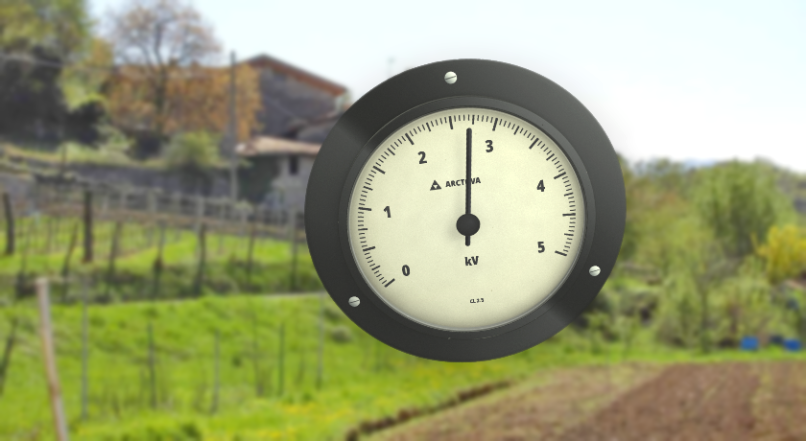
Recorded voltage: 2.7 kV
